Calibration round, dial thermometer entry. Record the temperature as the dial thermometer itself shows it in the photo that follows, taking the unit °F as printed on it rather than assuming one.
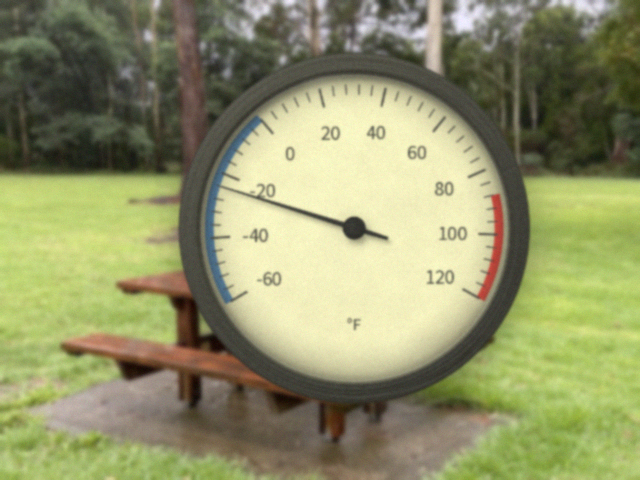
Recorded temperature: -24 °F
